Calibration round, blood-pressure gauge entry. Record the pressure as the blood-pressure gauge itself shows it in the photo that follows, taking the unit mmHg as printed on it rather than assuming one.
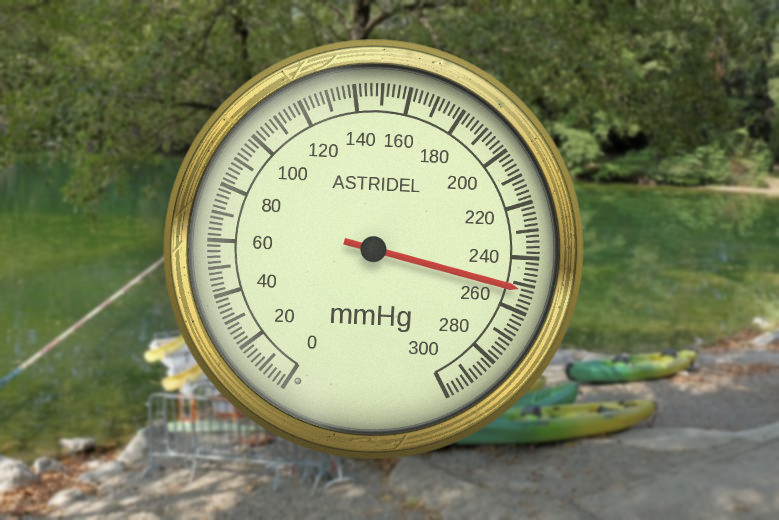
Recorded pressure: 252 mmHg
